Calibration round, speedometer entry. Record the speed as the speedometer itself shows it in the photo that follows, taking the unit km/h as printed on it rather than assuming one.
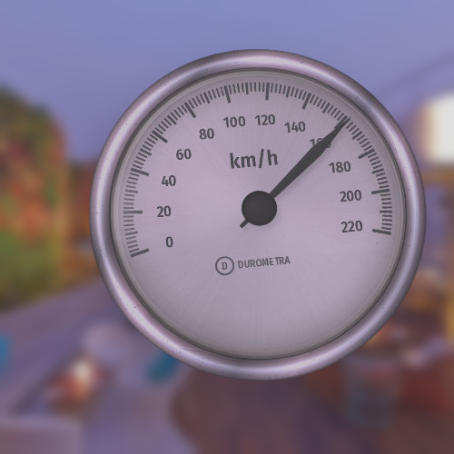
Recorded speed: 162 km/h
